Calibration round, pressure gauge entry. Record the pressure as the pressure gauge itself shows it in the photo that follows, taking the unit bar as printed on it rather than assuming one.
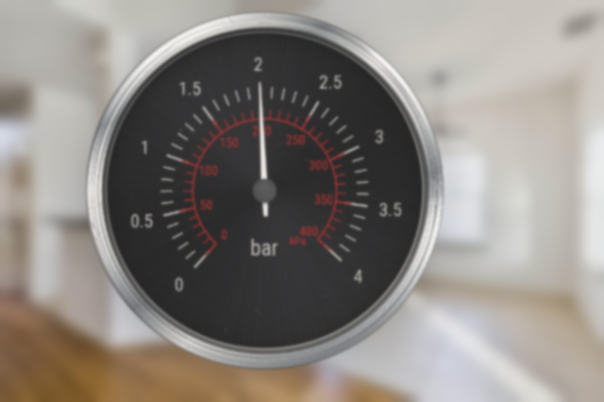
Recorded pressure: 2 bar
